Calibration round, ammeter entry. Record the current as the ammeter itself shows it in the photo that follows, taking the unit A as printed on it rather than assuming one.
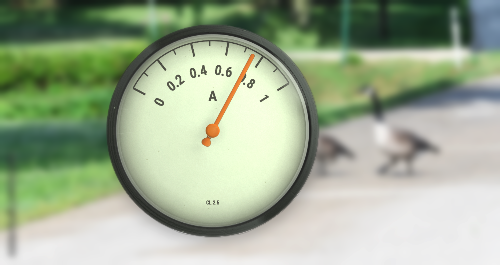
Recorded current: 0.75 A
